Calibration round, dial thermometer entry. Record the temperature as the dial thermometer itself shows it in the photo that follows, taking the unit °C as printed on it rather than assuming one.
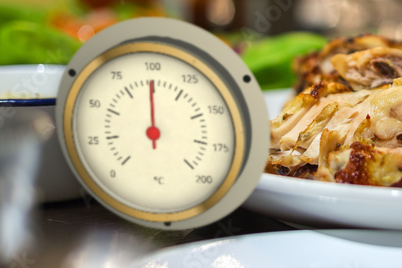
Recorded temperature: 100 °C
